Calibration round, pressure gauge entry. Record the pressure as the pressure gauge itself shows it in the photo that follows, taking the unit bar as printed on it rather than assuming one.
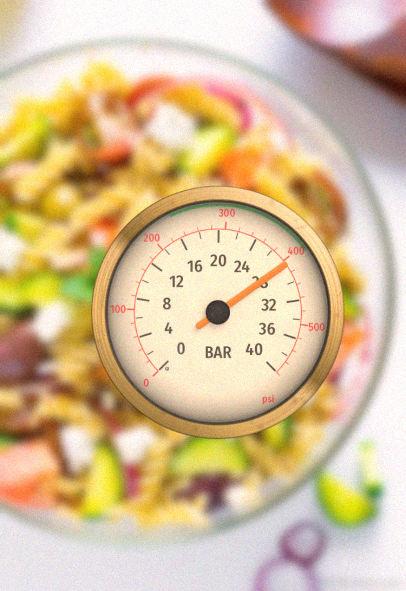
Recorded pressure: 28 bar
